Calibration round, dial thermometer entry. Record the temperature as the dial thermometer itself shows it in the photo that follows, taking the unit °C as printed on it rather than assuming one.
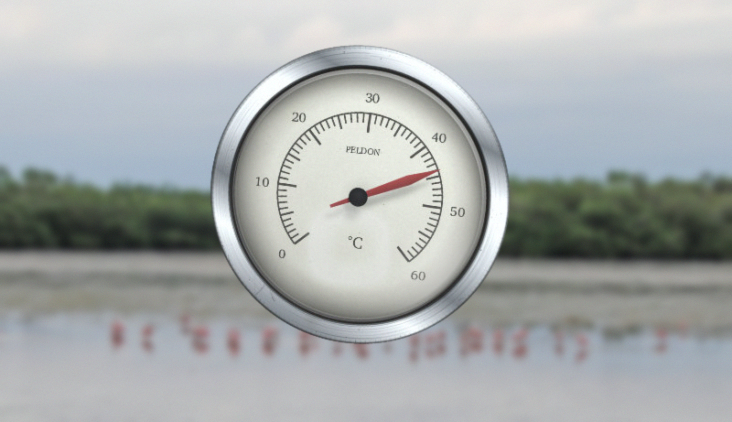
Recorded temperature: 44 °C
